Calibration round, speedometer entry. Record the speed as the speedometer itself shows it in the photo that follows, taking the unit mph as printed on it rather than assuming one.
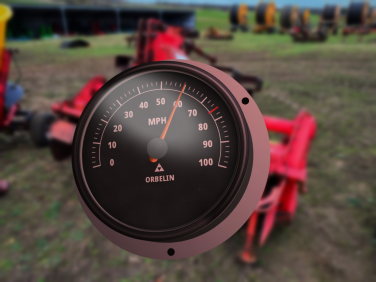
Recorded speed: 60 mph
